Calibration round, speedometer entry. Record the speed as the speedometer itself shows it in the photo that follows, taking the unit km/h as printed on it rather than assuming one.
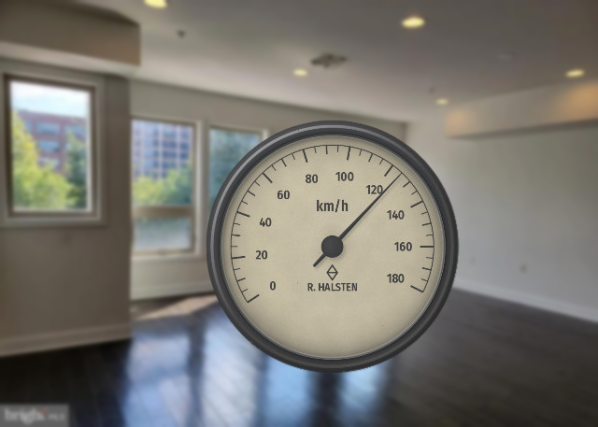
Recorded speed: 125 km/h
